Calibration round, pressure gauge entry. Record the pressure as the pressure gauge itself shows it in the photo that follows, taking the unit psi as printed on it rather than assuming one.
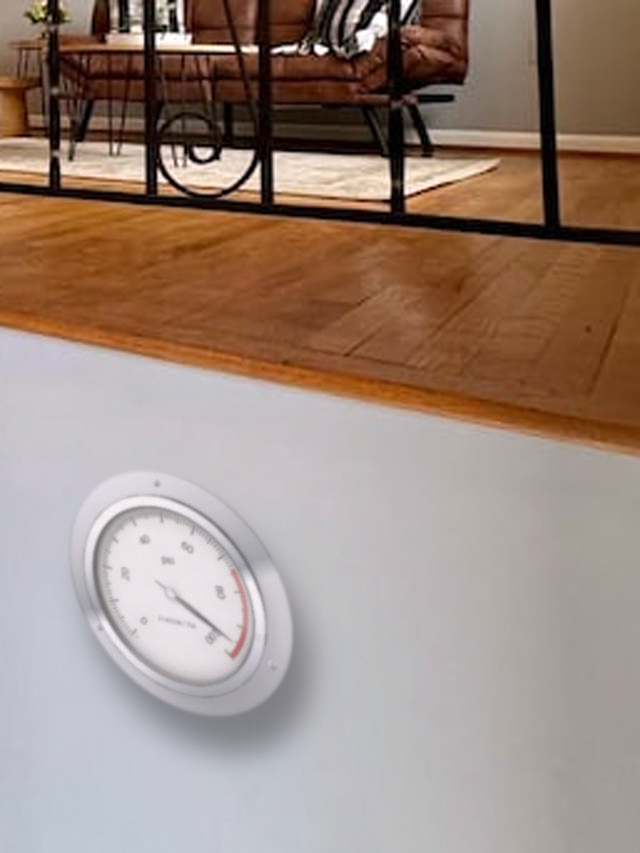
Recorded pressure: 95 psi
